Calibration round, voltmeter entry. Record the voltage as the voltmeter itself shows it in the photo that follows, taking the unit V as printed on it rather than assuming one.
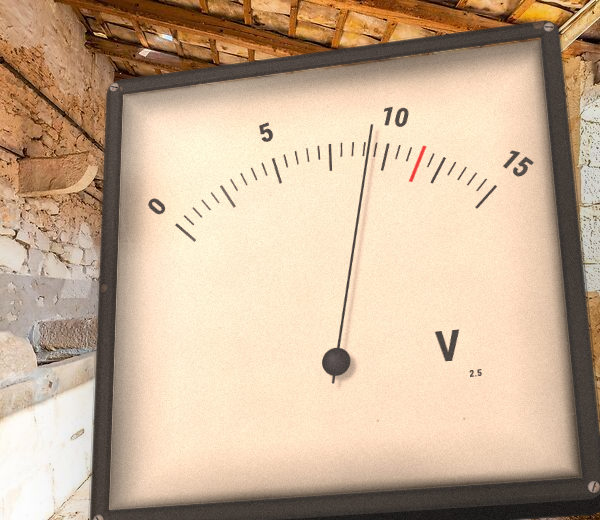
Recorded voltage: 9.25 V
